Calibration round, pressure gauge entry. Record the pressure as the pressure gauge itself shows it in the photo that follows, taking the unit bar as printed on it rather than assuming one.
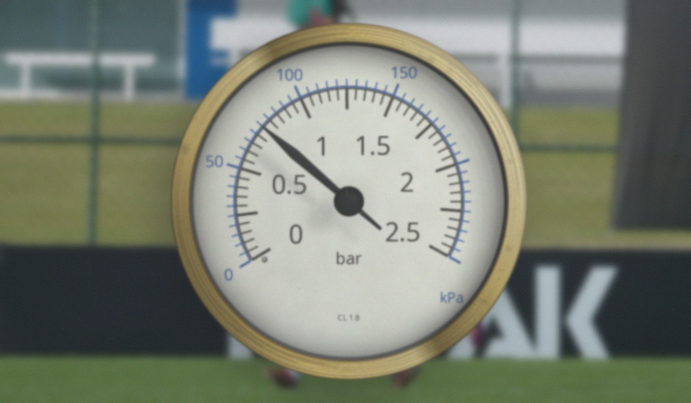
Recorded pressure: 0.75 bar
